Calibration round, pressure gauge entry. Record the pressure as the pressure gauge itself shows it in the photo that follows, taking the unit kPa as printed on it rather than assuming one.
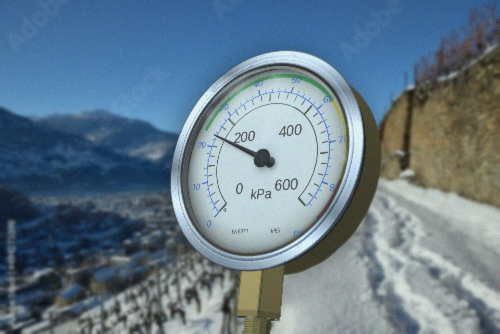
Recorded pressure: 160 kPa
